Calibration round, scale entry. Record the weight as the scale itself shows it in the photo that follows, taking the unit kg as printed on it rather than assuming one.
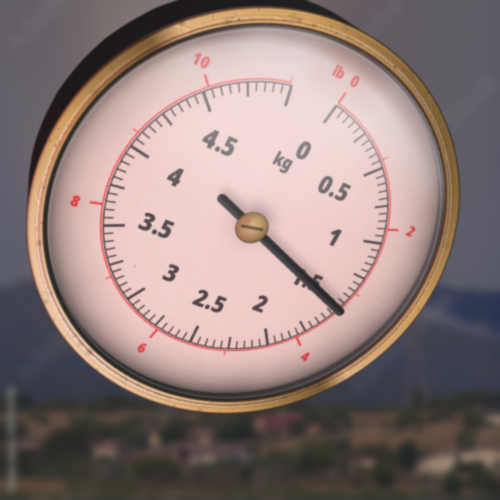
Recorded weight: 1.5 kg
